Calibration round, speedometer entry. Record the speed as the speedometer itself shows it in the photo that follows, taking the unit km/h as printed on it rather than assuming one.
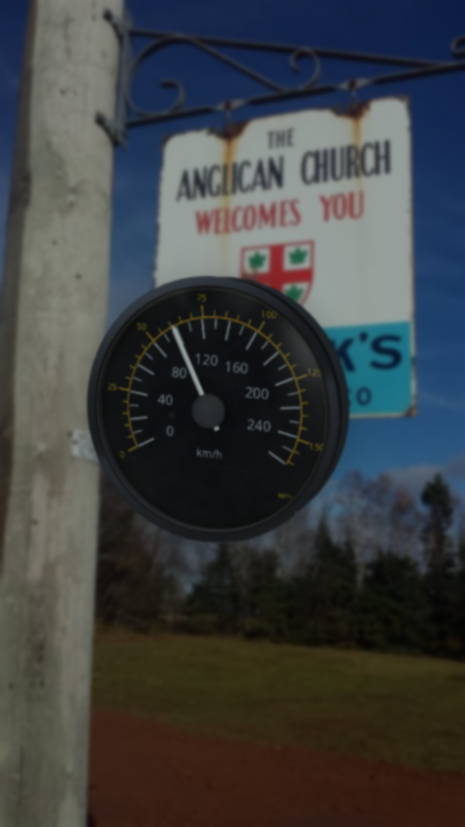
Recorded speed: 100 km/h
